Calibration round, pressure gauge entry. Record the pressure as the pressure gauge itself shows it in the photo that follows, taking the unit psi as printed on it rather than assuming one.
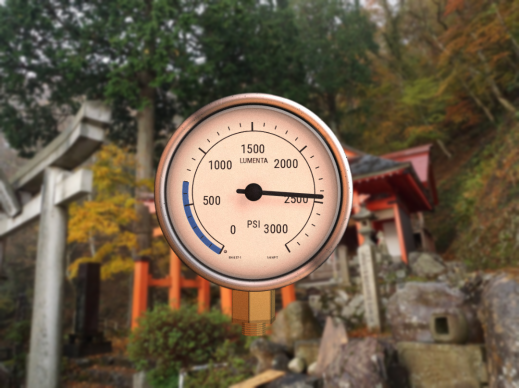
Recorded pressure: 2450 psi
